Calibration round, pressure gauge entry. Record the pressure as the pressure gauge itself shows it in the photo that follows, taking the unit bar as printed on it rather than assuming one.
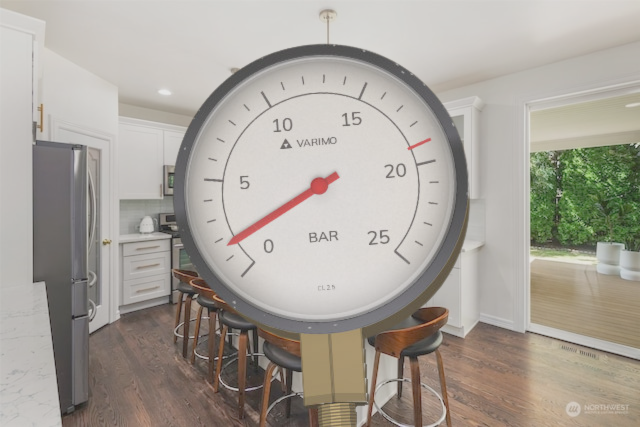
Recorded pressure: 1.5 bar
